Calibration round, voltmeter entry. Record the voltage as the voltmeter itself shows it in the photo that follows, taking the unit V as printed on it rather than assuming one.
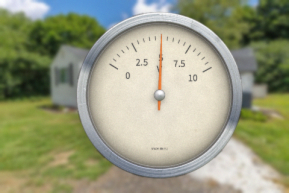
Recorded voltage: 5 V
